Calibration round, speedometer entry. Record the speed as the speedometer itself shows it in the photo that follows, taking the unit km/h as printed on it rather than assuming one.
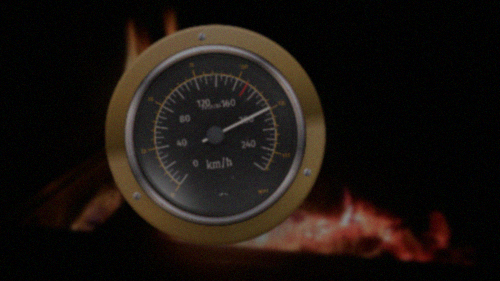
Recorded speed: 200 km/h
